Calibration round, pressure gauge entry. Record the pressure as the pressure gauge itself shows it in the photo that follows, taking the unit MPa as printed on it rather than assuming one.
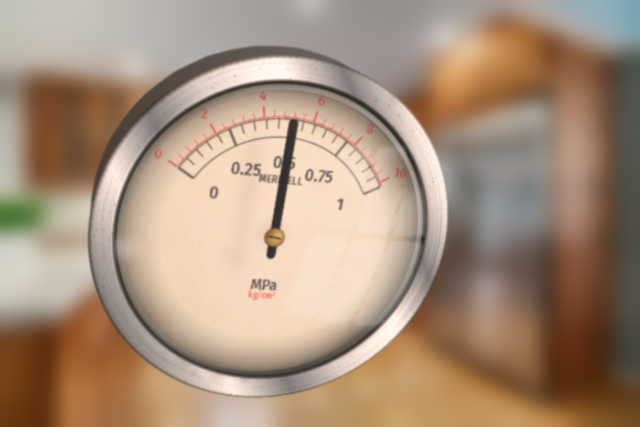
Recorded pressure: 0.5 MPa
